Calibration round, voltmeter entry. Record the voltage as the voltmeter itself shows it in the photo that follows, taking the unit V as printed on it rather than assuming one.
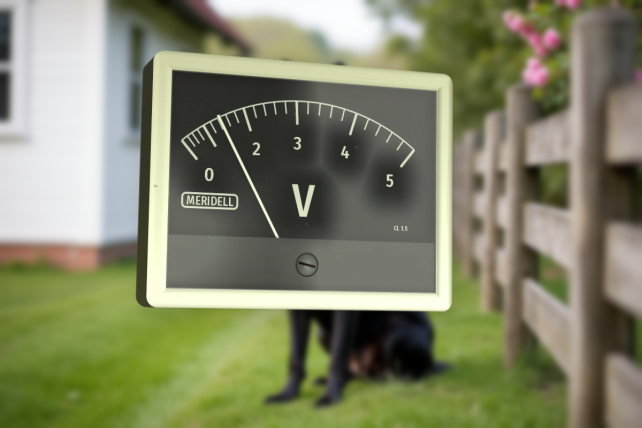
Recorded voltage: 1.4 V
